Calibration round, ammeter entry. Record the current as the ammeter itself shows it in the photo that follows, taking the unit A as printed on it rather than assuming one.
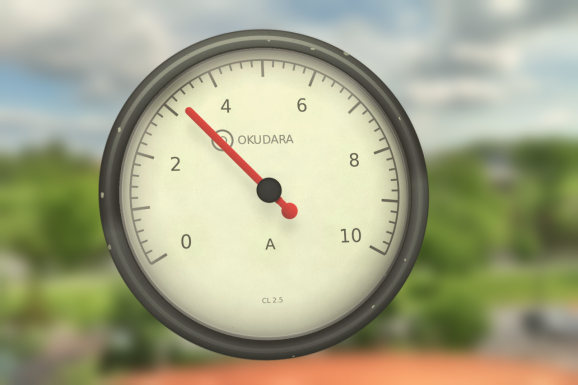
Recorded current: 3.2 A
